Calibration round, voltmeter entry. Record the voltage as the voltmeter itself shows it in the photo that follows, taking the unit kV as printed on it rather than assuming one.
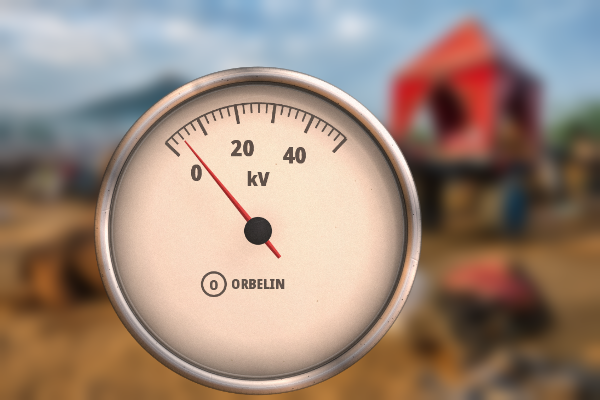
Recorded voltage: 4 kV
